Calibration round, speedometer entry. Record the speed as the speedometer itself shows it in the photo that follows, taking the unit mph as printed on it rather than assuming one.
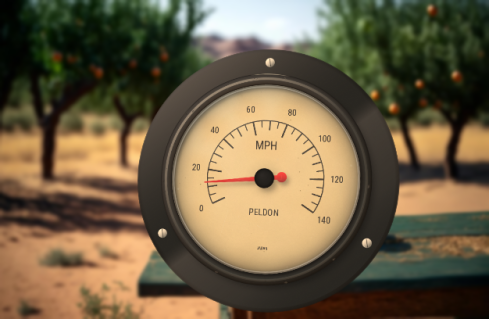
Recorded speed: 12.5 mph
